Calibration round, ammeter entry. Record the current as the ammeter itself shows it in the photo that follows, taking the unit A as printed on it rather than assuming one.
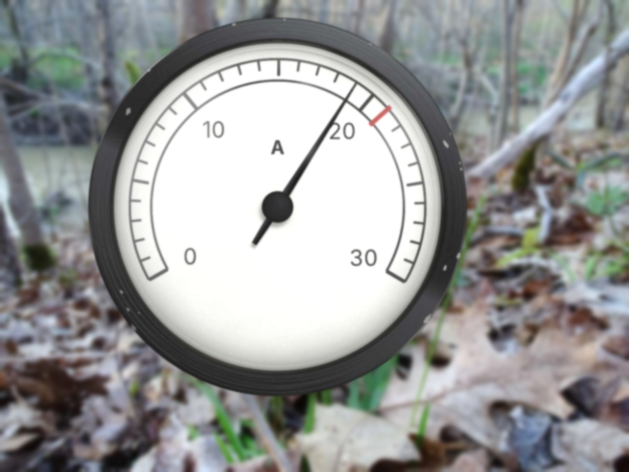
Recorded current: 19 A
